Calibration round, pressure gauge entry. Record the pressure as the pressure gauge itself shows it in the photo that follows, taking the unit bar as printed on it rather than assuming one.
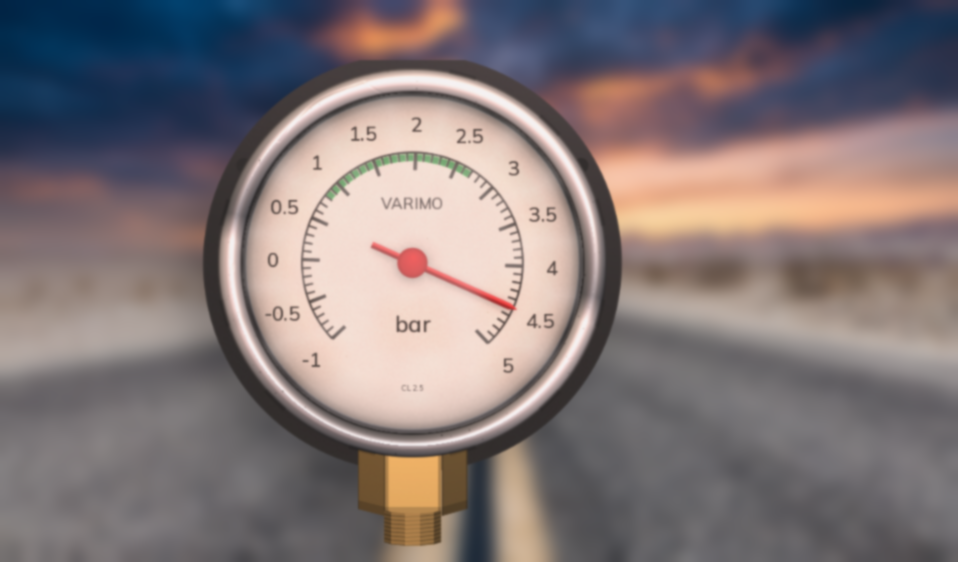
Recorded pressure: 4.5 bar
